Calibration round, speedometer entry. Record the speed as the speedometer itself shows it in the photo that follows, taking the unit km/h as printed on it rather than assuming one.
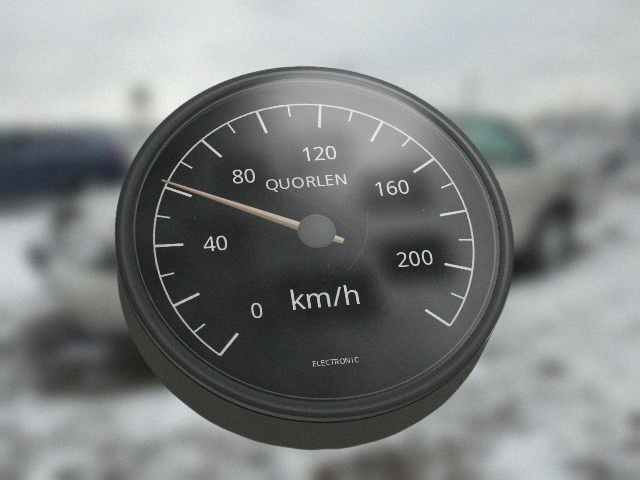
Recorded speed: 60 km/h
